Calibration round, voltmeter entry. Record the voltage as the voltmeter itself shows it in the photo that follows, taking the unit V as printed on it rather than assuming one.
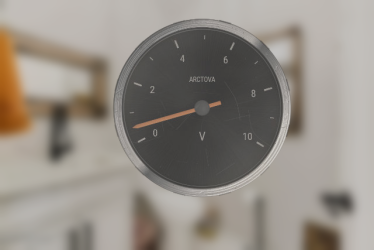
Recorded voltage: 0.5 V
